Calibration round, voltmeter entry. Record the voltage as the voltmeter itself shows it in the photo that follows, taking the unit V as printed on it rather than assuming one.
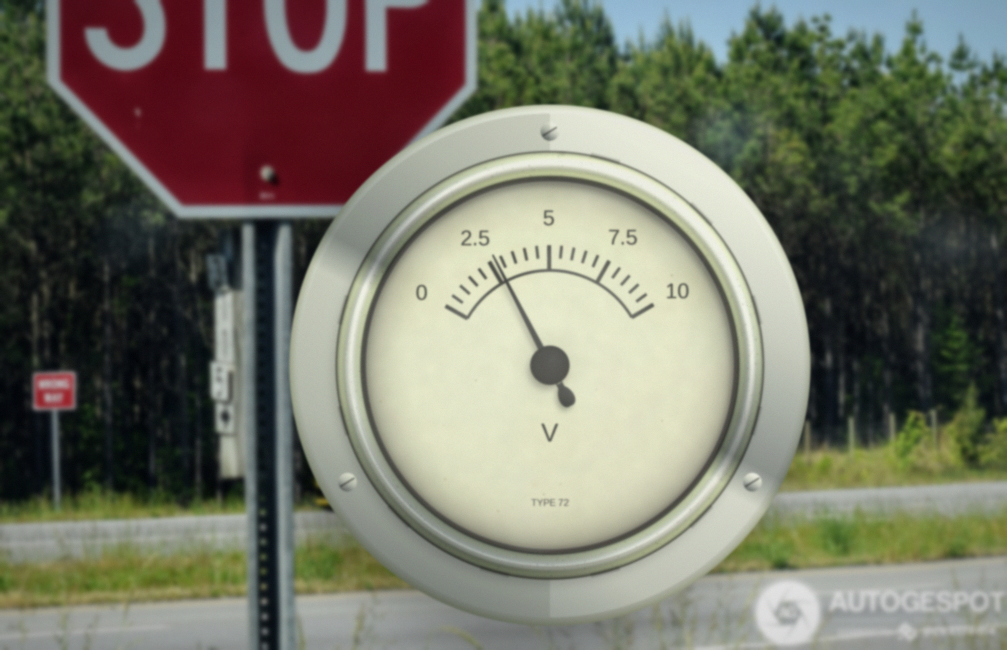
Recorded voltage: 2.75 V
